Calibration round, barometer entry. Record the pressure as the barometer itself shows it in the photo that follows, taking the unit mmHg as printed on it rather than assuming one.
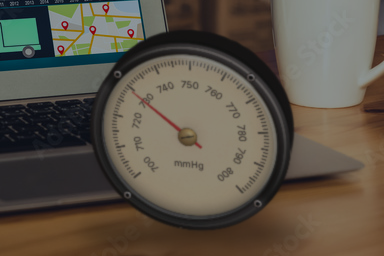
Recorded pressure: 730 mmHg
